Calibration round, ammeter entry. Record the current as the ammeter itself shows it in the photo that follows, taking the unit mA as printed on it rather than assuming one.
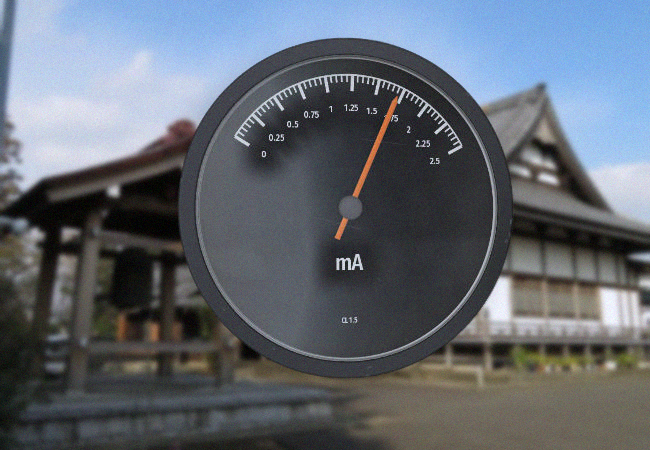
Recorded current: 1.7 mA
